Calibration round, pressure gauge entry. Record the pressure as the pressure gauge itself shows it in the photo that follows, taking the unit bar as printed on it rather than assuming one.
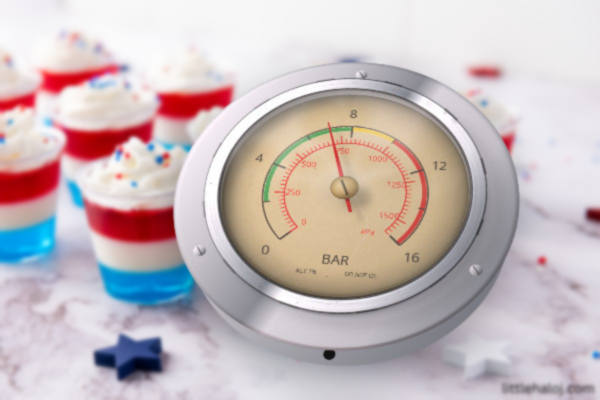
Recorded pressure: 7 bar
